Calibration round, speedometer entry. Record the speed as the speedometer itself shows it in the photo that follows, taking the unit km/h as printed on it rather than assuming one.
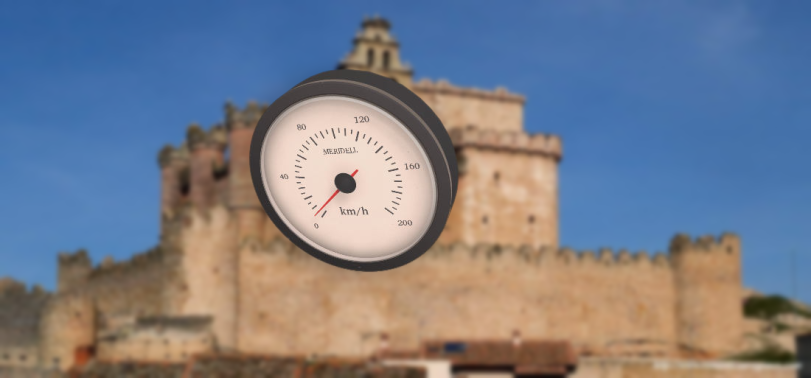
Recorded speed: 5 km/h
